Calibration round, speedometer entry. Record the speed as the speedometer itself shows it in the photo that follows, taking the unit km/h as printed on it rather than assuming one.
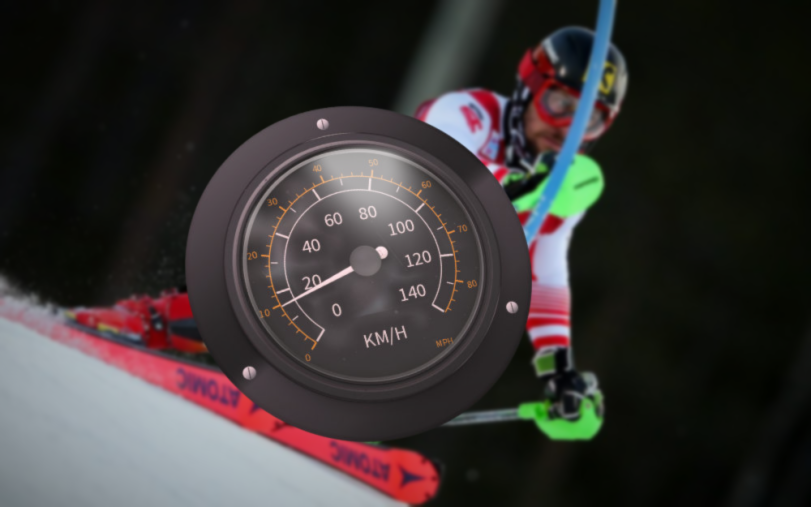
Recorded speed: 15 km/h
